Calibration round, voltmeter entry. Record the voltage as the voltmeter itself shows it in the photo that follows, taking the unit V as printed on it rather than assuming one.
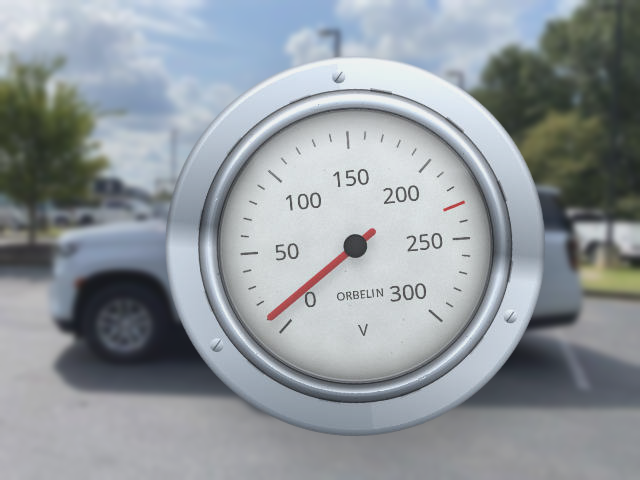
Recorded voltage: 10 V
